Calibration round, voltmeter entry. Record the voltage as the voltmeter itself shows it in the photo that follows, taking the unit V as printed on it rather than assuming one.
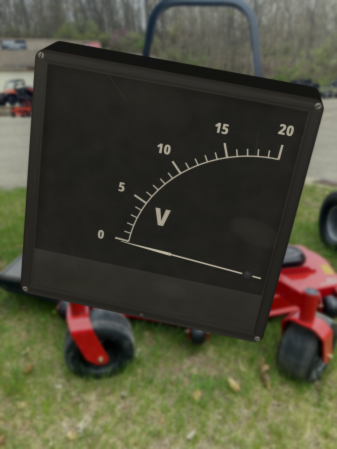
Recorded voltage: 0 V
